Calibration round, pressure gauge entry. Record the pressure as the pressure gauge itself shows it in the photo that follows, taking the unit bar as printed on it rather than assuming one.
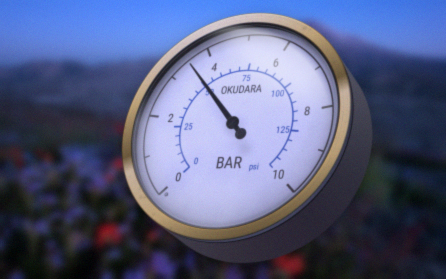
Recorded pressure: 3.5 bar
